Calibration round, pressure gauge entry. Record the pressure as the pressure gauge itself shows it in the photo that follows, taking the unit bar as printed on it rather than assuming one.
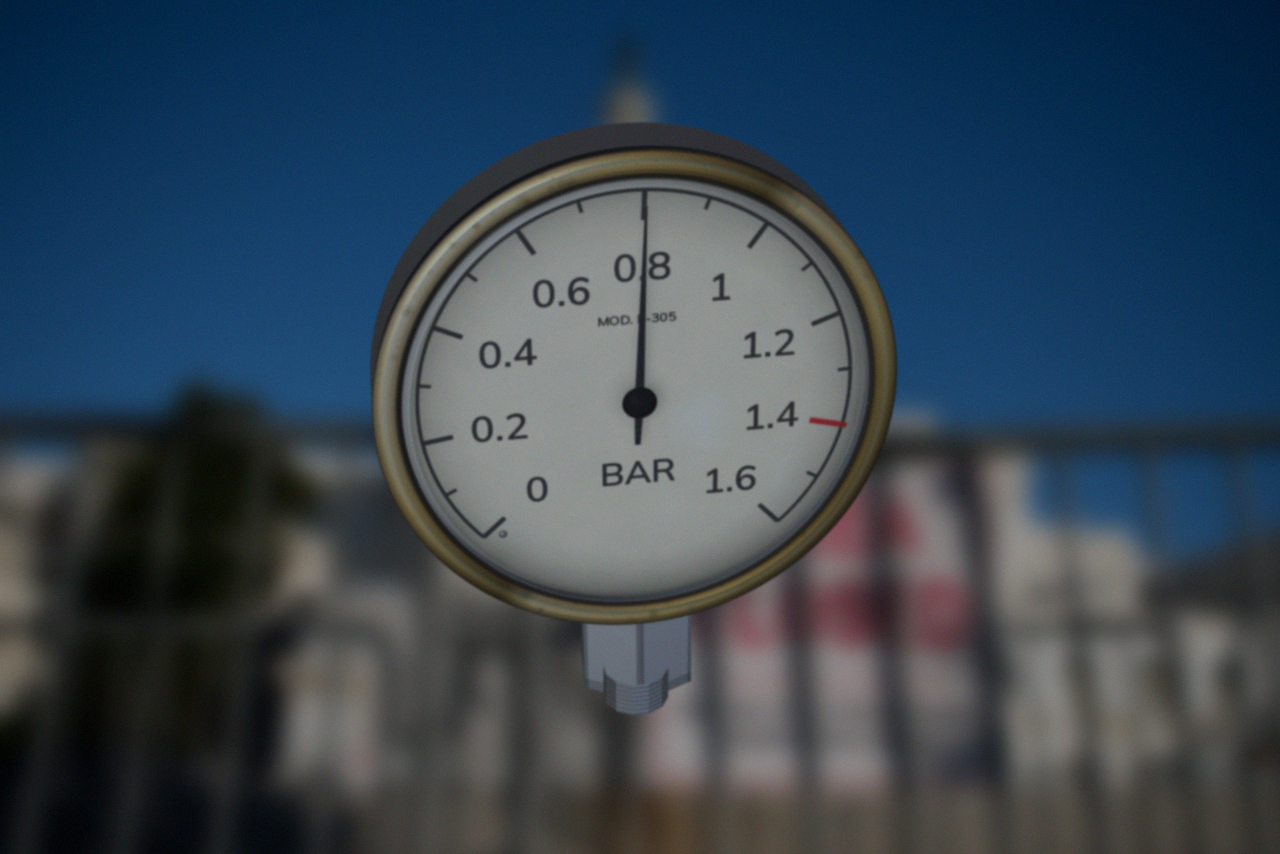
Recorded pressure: 0.8 bar
